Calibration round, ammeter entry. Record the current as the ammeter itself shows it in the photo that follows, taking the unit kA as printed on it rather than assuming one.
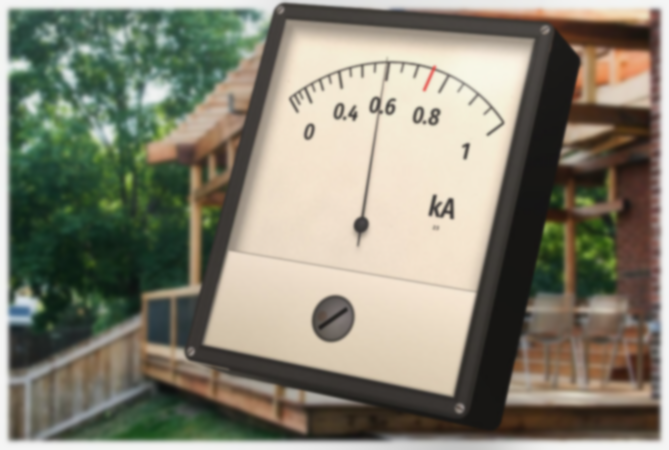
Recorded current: 0.6 kA
